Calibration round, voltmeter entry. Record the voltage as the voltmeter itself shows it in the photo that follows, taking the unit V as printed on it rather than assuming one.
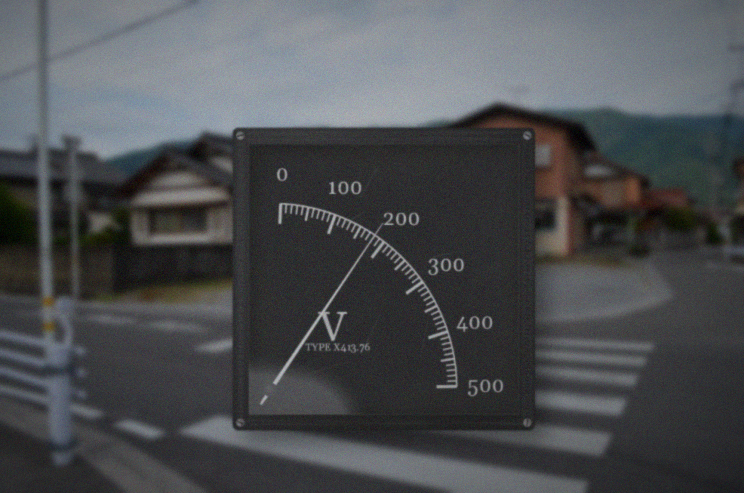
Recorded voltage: 180 V
